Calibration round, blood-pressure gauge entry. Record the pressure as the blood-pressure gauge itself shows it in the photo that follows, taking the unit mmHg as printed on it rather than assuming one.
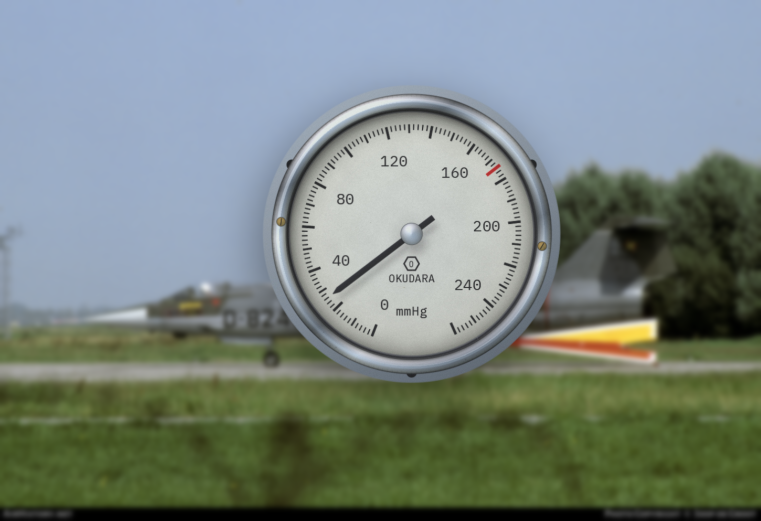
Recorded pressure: 26 mmHg
